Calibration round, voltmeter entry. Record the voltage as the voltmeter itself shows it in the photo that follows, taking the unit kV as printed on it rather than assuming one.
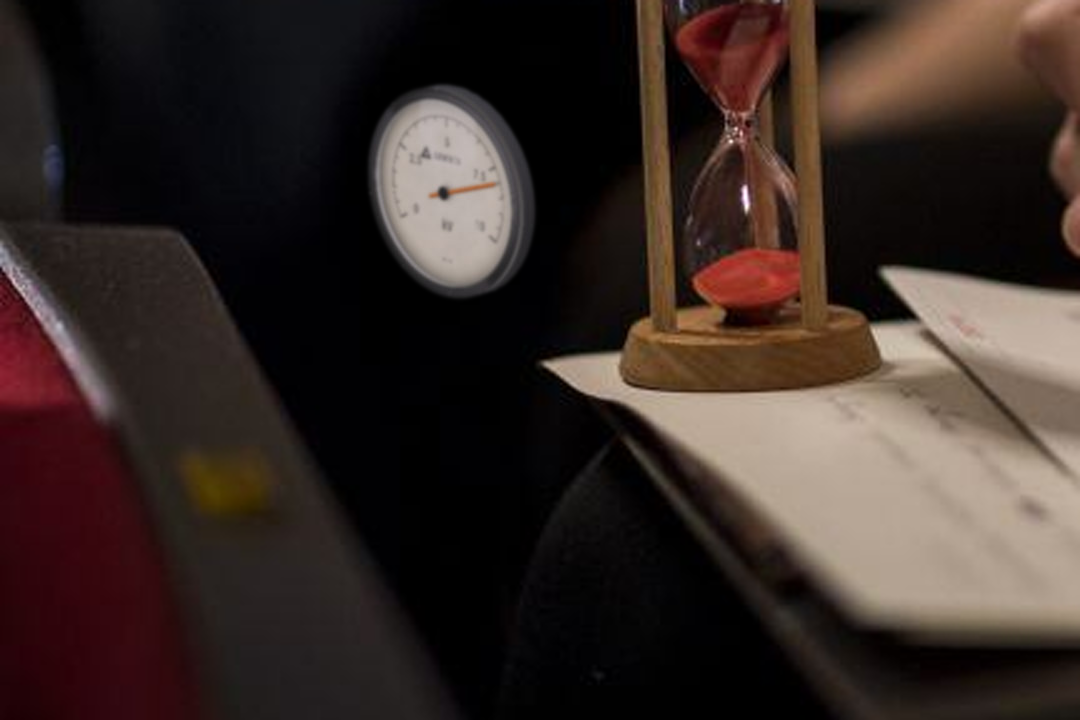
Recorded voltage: 8 kV
